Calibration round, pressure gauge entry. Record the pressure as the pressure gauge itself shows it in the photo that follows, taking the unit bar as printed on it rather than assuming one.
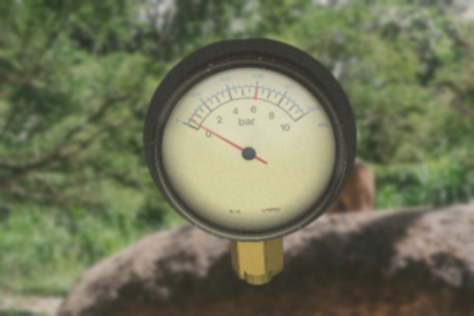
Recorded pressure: 0.5 bar
